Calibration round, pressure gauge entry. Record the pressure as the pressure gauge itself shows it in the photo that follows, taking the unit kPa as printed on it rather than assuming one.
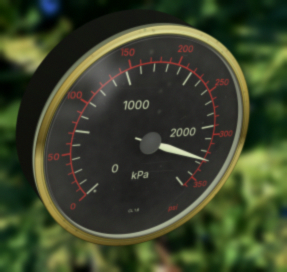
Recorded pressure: 2250 kPa
